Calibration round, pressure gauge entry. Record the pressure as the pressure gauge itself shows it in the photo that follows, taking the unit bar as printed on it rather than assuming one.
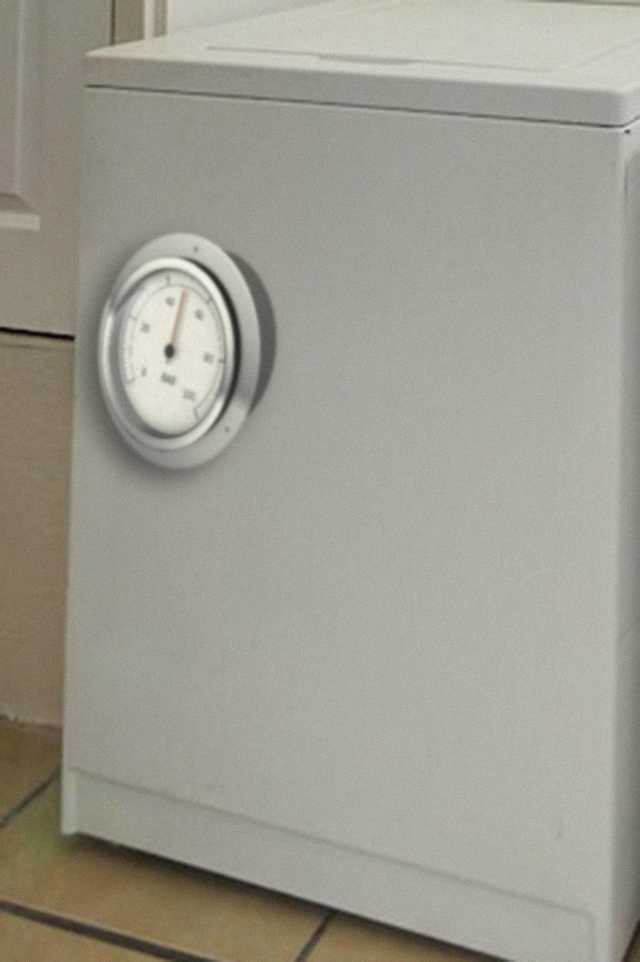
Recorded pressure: 50 bar
